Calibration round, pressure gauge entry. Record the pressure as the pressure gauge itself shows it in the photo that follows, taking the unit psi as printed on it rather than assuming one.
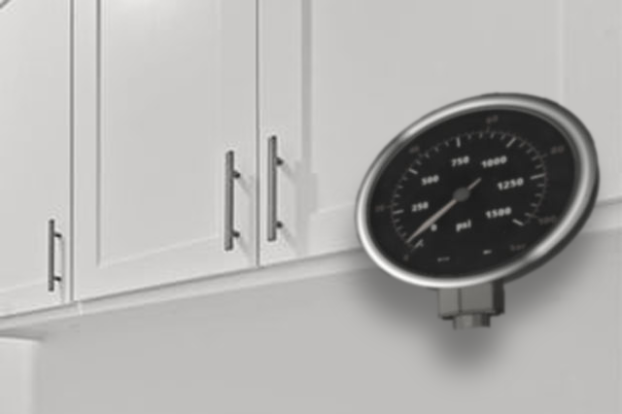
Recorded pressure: 50 psi
